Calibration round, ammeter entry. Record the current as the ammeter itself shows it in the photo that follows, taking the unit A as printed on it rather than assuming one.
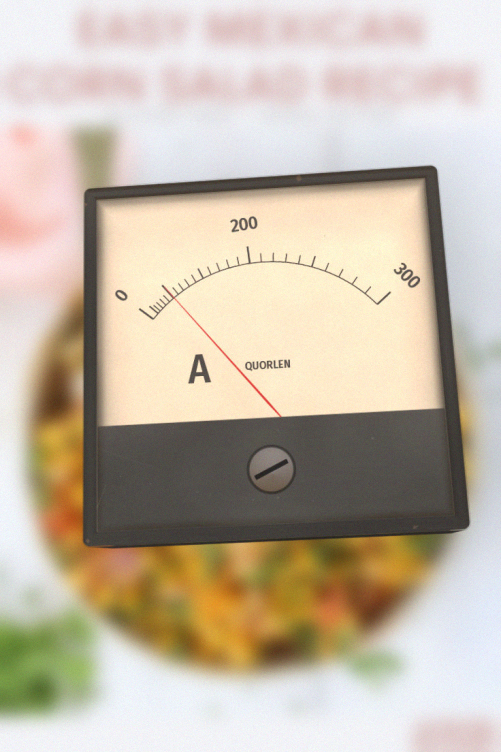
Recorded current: 100 A
